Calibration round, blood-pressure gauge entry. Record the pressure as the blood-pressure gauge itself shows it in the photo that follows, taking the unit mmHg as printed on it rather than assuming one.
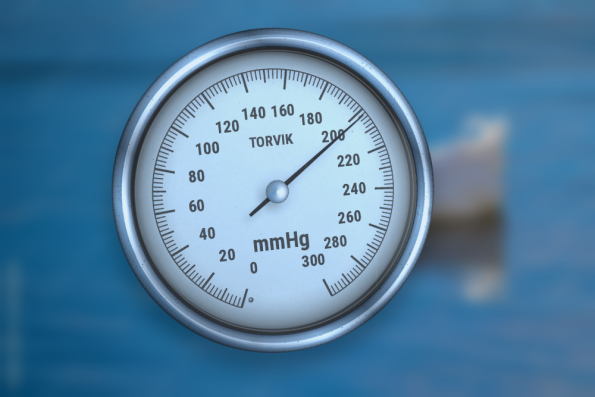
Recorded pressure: 202 mmHg
